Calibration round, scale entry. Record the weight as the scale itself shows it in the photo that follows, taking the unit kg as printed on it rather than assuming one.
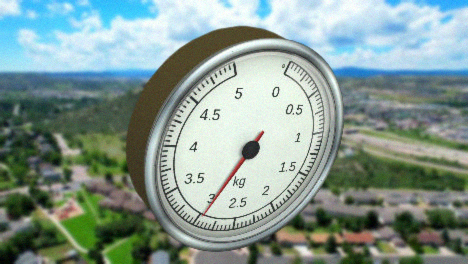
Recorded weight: 3 kg
